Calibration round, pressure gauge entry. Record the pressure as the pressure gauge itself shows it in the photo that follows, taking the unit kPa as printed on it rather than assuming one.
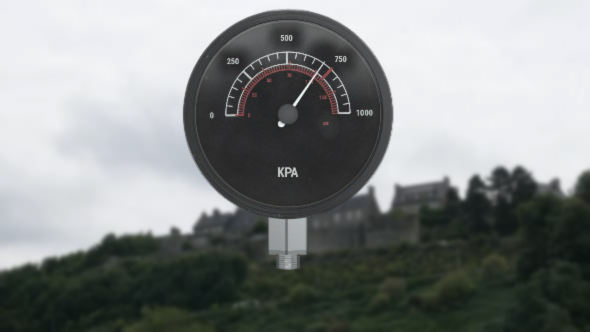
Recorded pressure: 700 kPa
